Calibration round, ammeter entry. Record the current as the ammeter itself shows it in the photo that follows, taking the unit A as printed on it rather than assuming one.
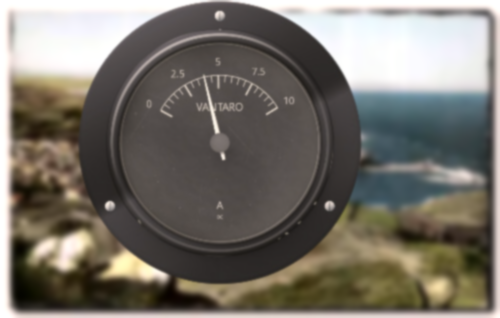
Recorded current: 4 A
